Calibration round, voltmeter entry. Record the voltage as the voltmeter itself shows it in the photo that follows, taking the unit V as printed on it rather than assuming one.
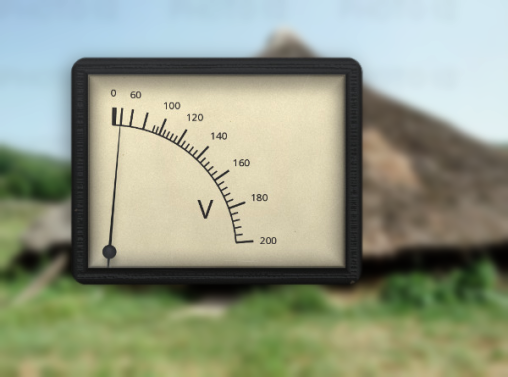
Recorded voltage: 40 V
